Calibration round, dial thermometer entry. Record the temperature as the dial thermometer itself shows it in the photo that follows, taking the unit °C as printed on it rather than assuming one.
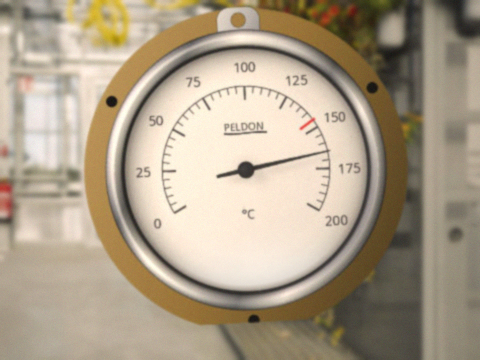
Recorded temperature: 165 °C
